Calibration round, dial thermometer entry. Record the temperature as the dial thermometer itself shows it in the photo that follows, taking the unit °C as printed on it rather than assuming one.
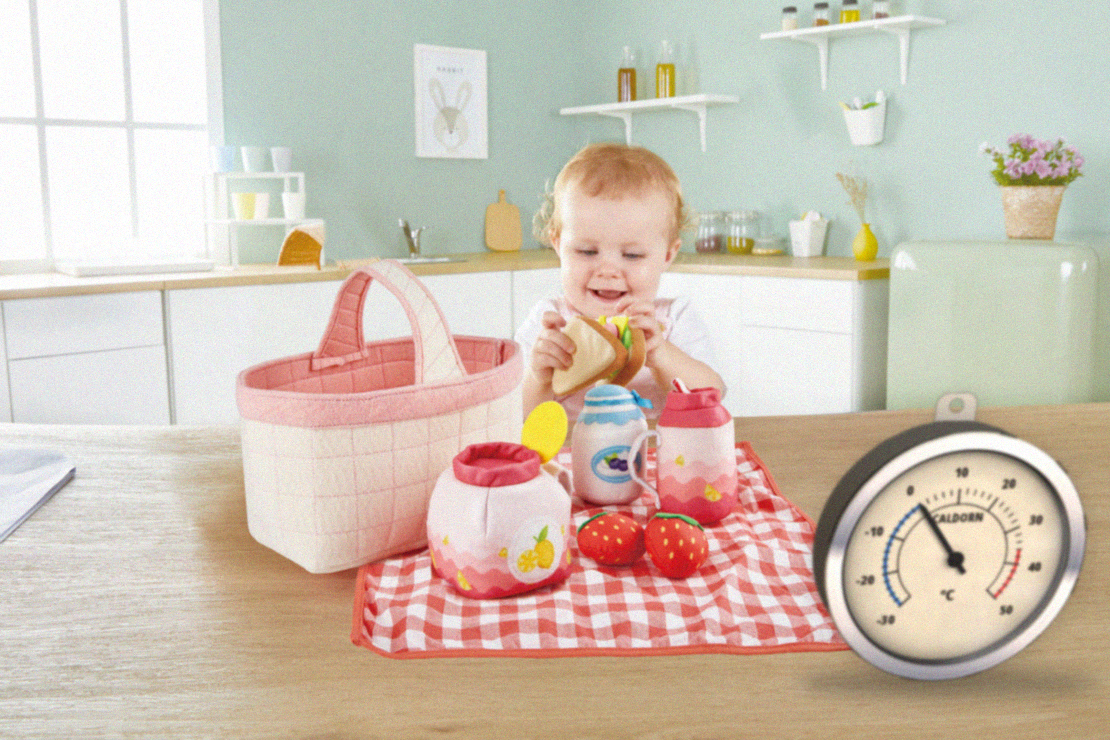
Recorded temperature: 0 °C
